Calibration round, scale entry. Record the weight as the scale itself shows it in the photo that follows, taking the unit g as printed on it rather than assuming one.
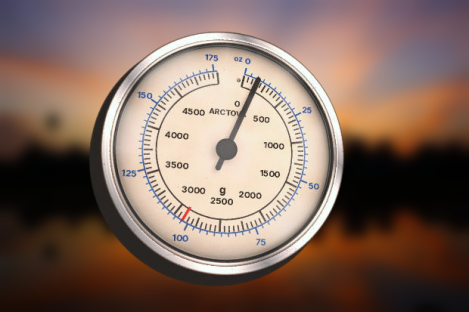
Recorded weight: 150 g
